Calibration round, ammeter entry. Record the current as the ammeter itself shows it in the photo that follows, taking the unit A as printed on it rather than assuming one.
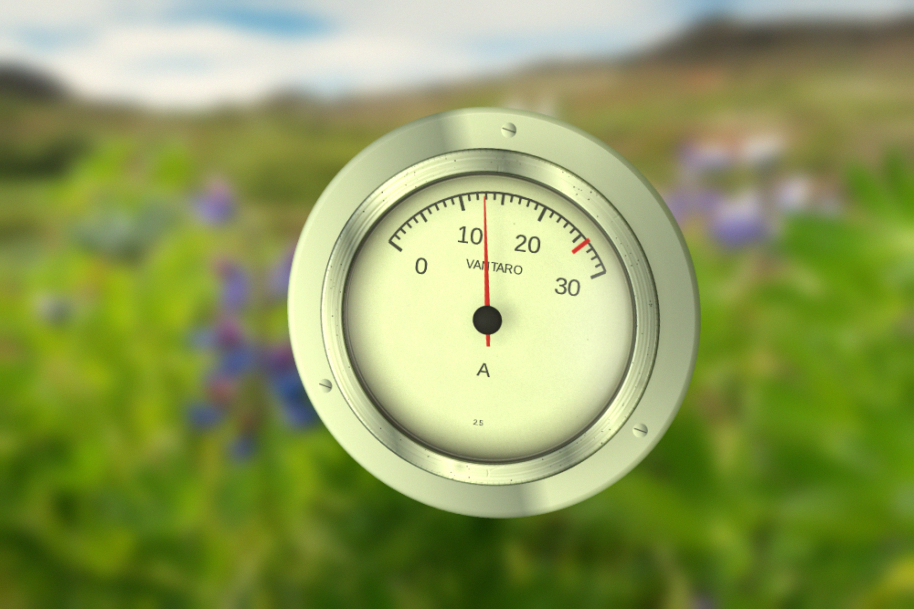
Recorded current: 13 A
